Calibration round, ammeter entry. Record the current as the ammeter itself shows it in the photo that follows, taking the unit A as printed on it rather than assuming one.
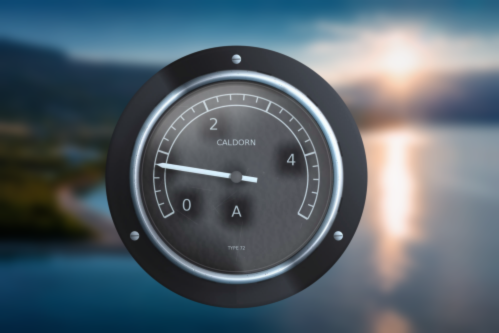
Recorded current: 0.8 A
